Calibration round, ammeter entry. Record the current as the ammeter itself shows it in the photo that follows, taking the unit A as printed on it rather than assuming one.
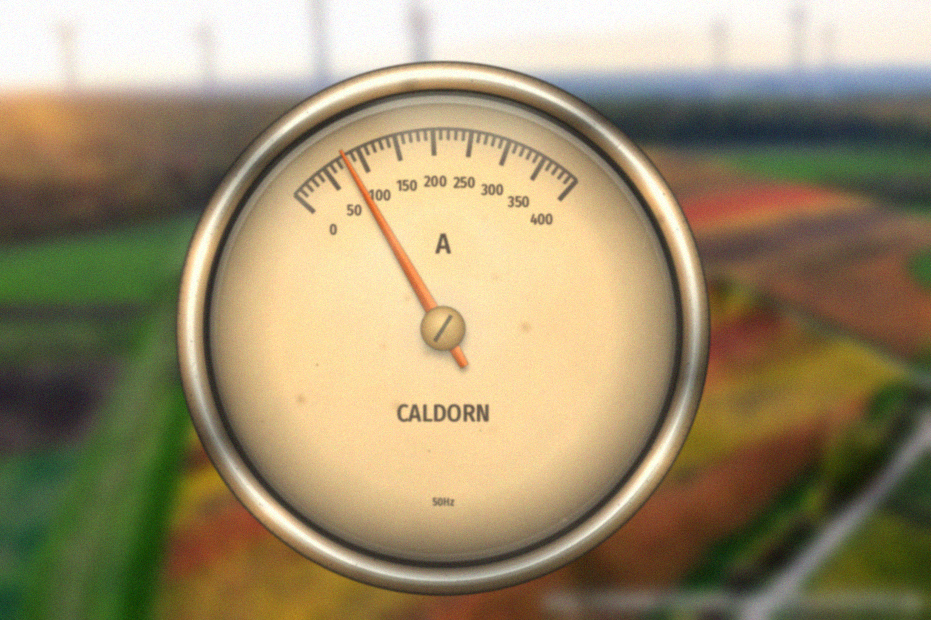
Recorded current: 80 A
